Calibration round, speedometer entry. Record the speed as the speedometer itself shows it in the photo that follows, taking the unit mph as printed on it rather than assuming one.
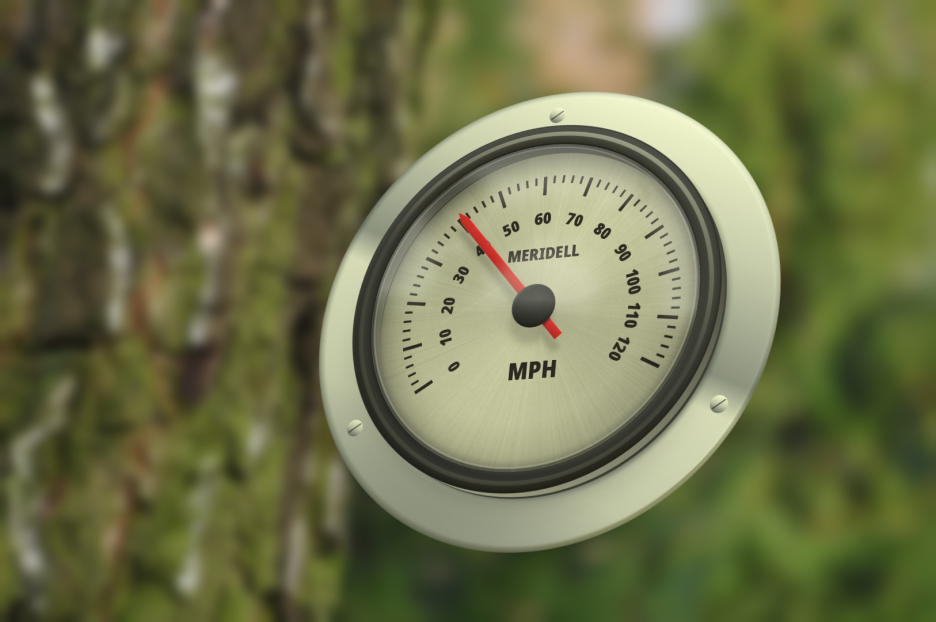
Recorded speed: 41 mph
